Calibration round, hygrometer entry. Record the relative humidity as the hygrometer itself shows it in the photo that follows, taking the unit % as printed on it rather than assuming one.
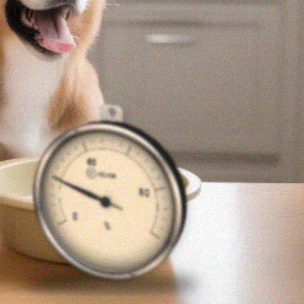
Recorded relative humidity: 20 %
